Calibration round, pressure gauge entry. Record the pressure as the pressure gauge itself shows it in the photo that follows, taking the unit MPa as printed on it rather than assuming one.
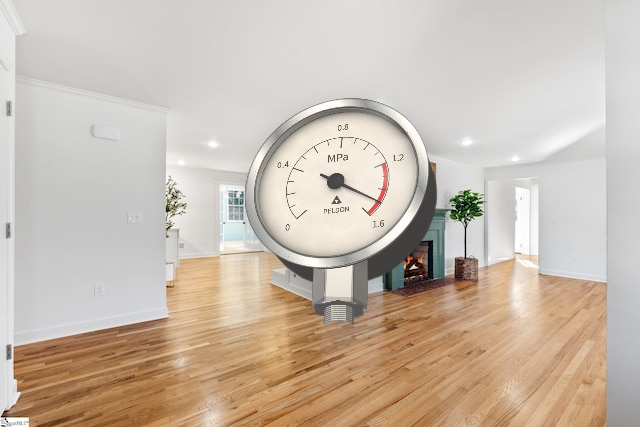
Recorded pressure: 1.5 MPa
